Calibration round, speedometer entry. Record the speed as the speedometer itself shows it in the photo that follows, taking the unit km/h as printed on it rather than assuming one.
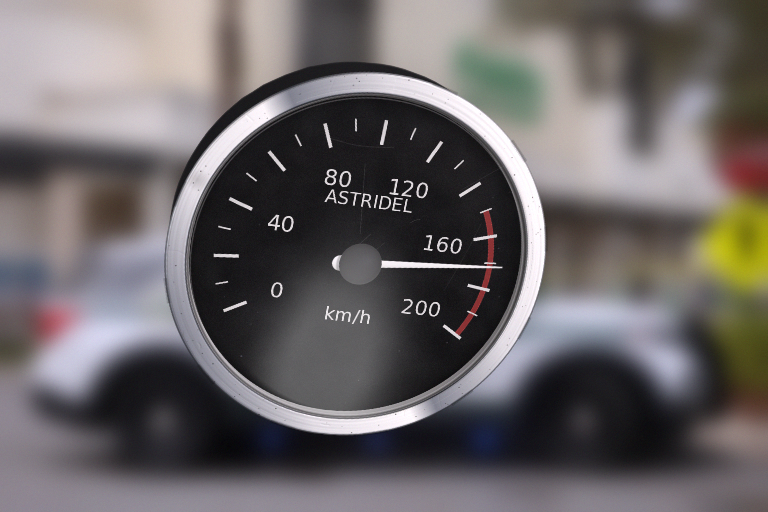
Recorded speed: 170 km/h
